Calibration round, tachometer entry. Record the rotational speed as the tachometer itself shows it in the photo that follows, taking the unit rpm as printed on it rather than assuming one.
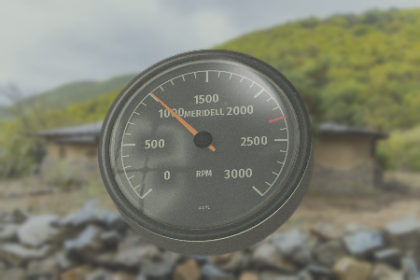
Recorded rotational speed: 1000 rpm
